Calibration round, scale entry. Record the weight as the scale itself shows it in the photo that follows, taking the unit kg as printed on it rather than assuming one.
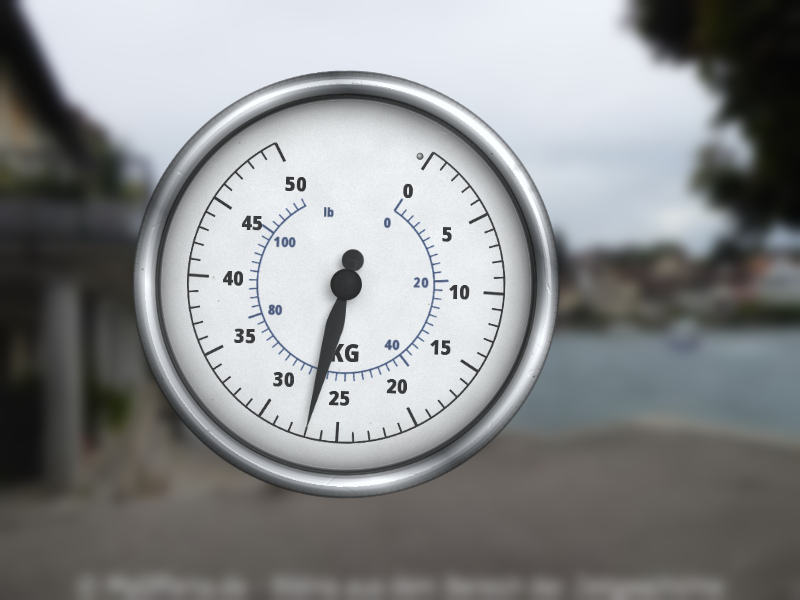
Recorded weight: 27 kg
